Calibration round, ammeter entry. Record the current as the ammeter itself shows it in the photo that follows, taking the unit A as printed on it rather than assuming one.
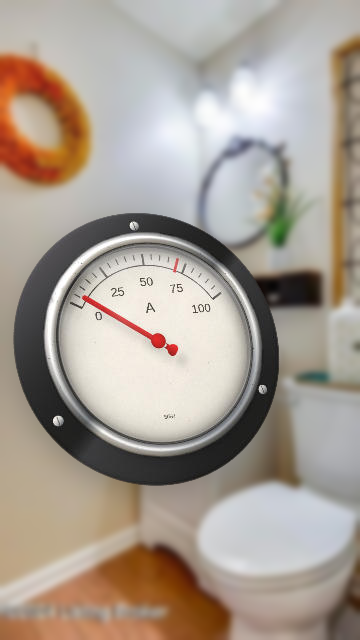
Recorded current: 5 A
